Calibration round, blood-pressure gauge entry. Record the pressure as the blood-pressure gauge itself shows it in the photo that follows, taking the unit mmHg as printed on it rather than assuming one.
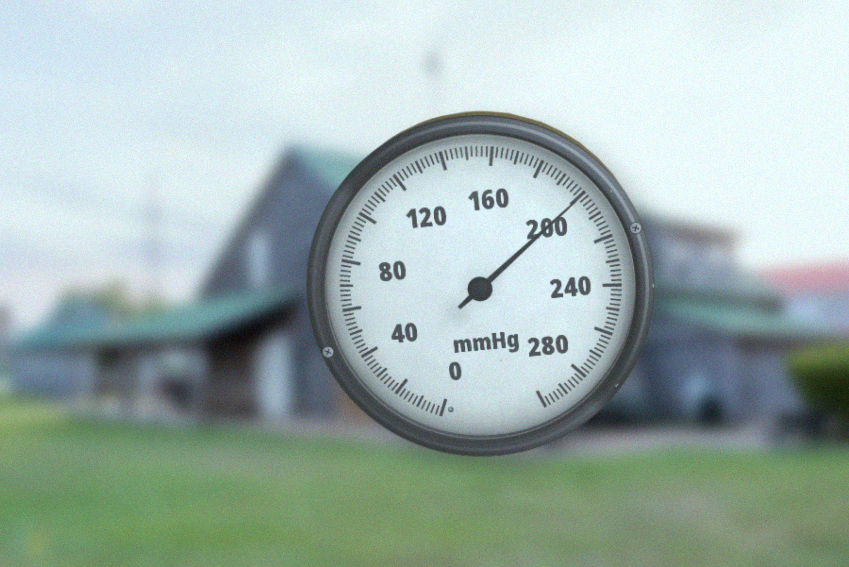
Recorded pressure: 200 mmHg
